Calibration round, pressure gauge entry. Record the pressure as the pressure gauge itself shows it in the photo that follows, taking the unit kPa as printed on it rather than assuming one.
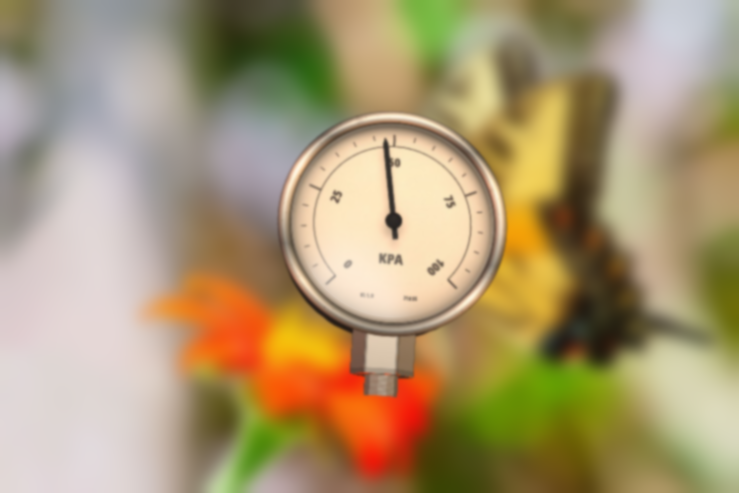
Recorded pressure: 47.5 kPa
